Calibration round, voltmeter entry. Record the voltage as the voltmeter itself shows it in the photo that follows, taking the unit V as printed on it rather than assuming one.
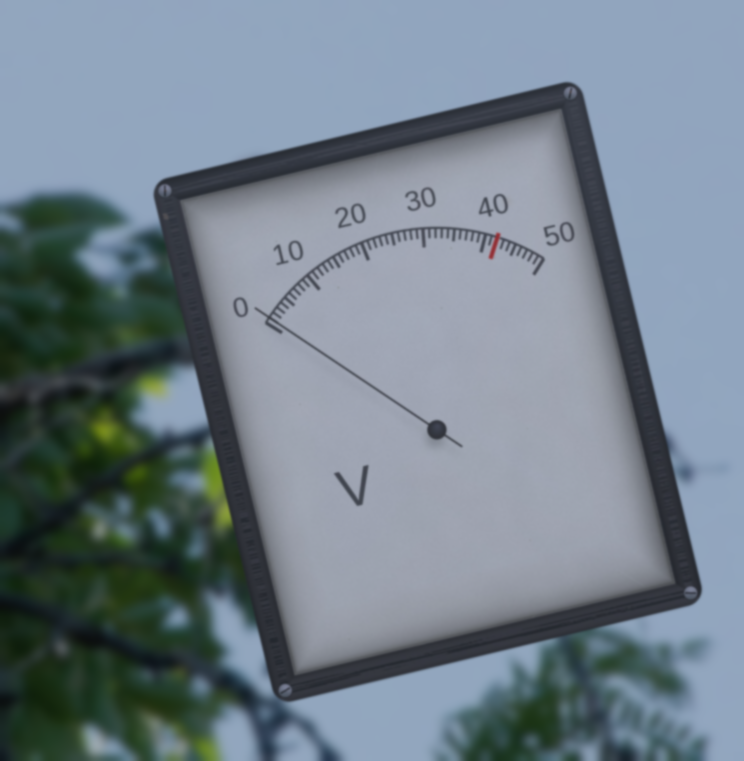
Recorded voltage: 1 V
